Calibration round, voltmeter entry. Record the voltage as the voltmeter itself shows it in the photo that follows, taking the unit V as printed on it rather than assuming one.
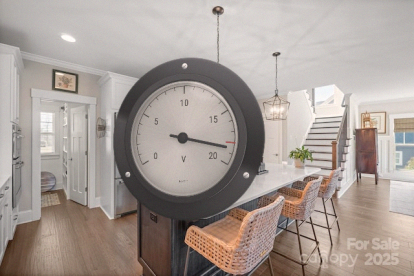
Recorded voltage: 18.5 V
